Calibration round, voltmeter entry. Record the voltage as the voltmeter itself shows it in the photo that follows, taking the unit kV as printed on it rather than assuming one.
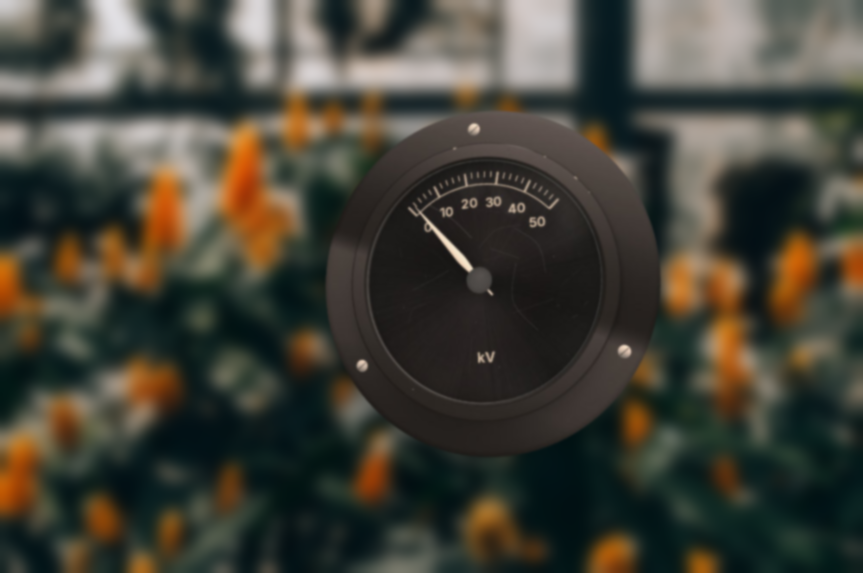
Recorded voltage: 2 kV
